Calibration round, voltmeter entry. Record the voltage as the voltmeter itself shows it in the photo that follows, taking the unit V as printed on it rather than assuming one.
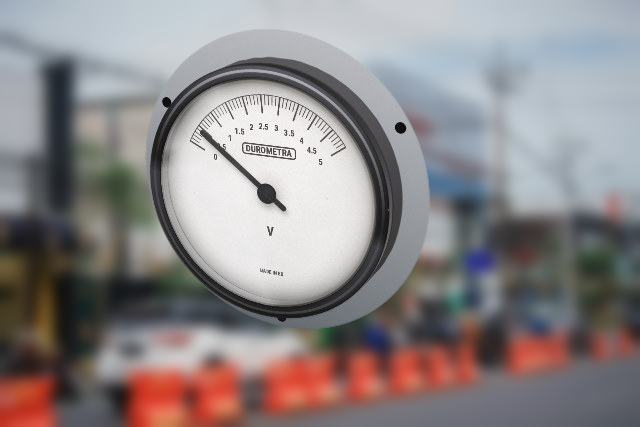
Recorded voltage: 0.5 V
